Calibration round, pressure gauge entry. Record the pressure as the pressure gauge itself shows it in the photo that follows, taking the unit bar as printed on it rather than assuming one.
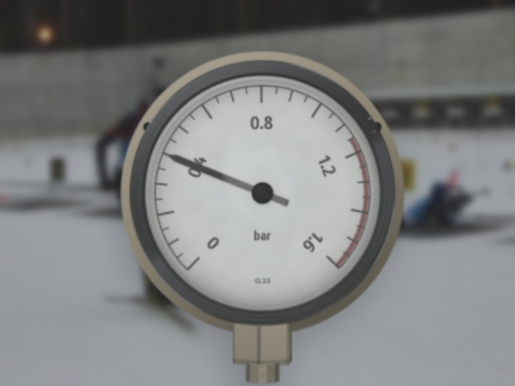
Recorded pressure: 0.4 bar
